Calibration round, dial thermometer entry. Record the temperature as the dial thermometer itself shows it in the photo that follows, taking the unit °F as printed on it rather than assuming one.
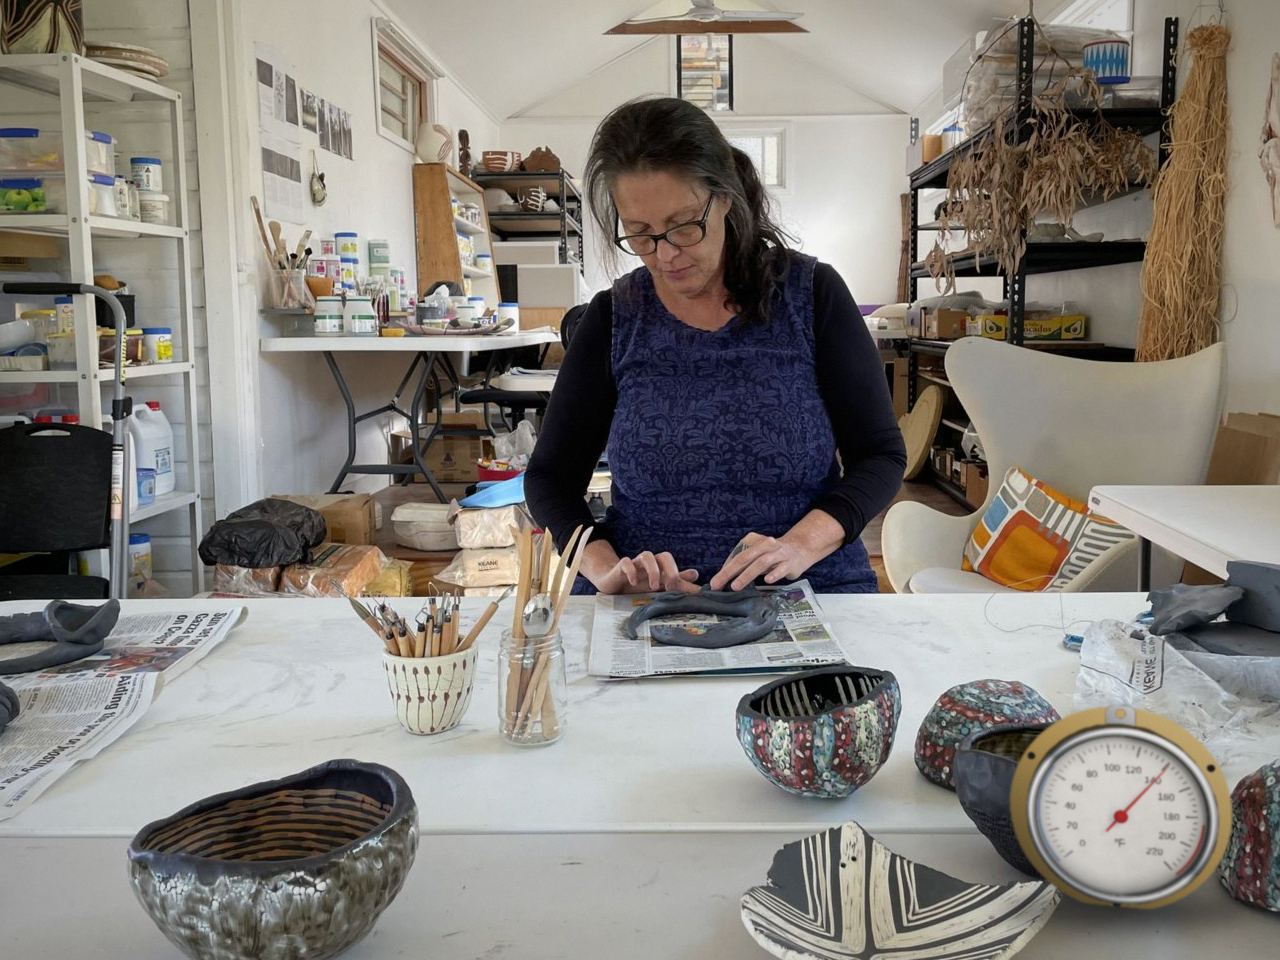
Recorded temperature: 140 °F
